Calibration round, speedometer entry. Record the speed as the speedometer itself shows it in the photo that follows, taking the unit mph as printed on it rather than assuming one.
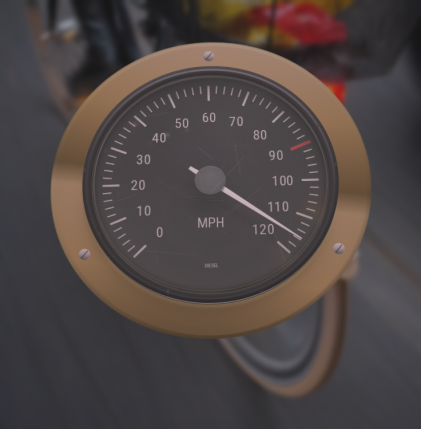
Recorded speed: 116 mph
